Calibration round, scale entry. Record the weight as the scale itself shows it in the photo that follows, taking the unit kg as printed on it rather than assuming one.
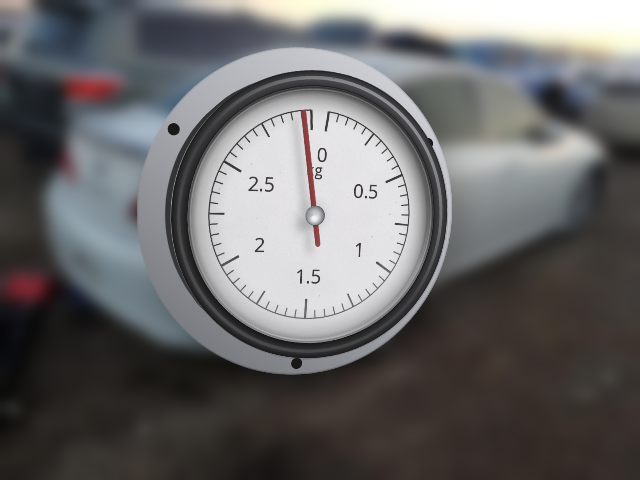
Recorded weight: 2.95 kg
